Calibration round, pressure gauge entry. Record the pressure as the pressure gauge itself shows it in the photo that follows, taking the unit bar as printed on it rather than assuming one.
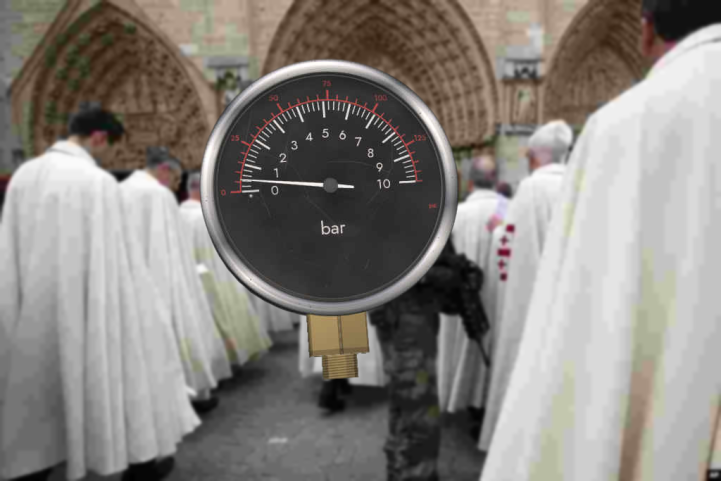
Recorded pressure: 0.4 bar
